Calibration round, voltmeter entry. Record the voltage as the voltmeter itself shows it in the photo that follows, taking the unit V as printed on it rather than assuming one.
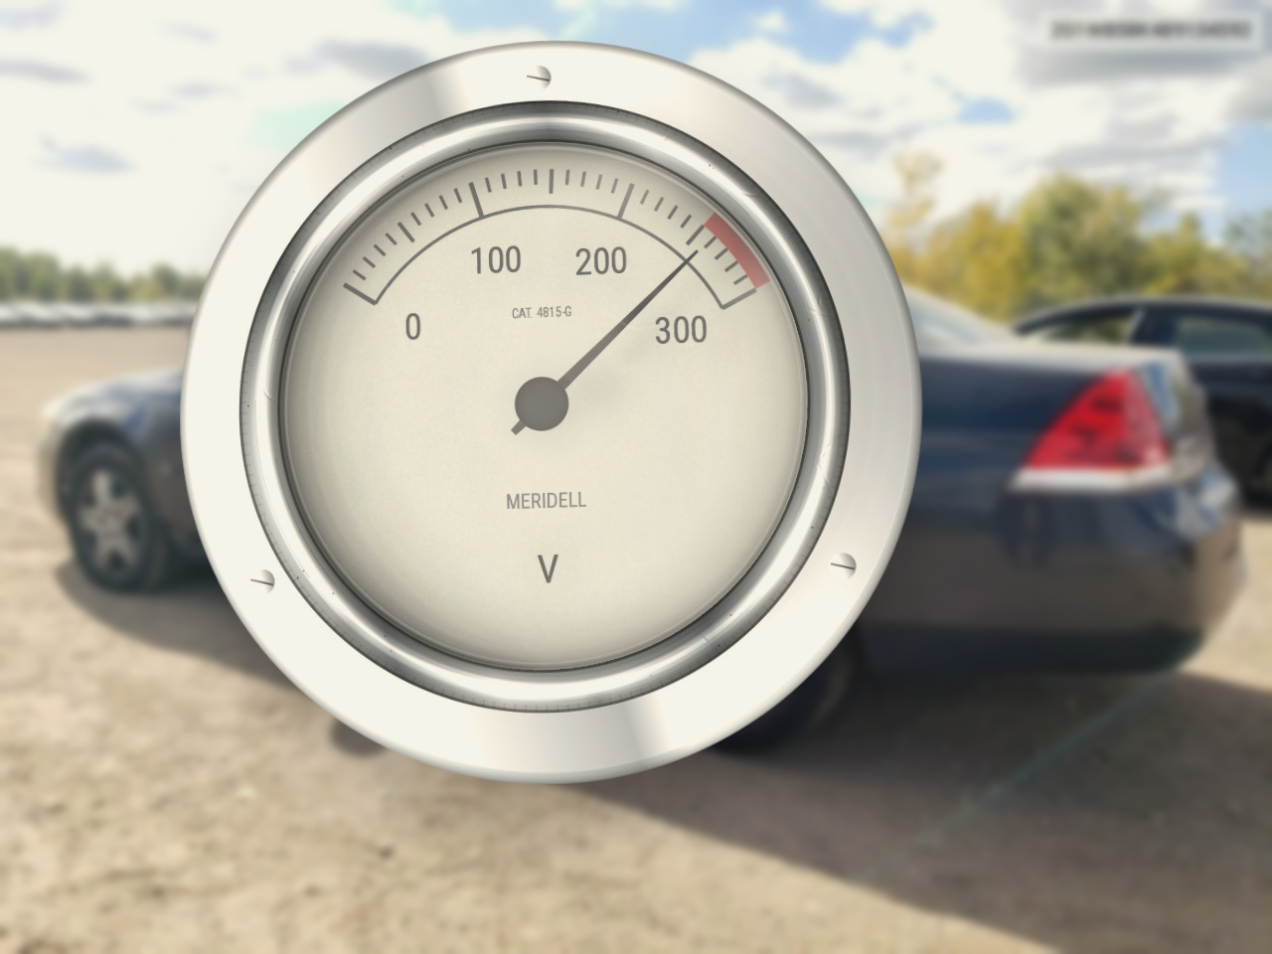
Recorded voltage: 260 V
